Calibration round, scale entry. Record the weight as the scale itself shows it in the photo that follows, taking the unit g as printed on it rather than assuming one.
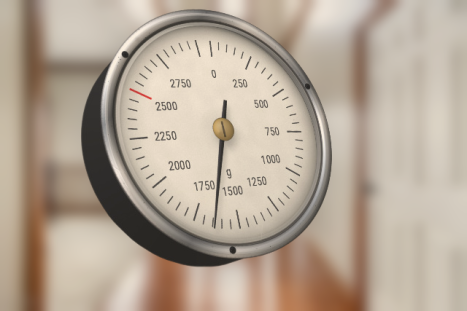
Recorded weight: 1650 g
